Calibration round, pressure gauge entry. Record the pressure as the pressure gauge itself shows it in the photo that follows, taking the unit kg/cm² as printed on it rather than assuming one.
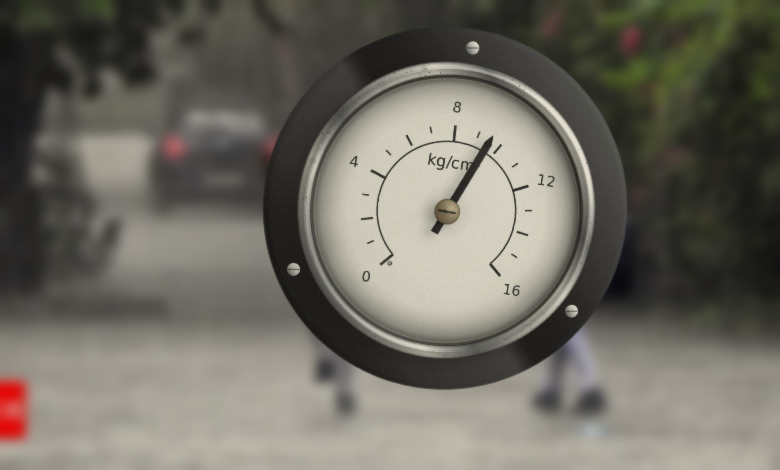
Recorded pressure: 9.5 kg/cm²
